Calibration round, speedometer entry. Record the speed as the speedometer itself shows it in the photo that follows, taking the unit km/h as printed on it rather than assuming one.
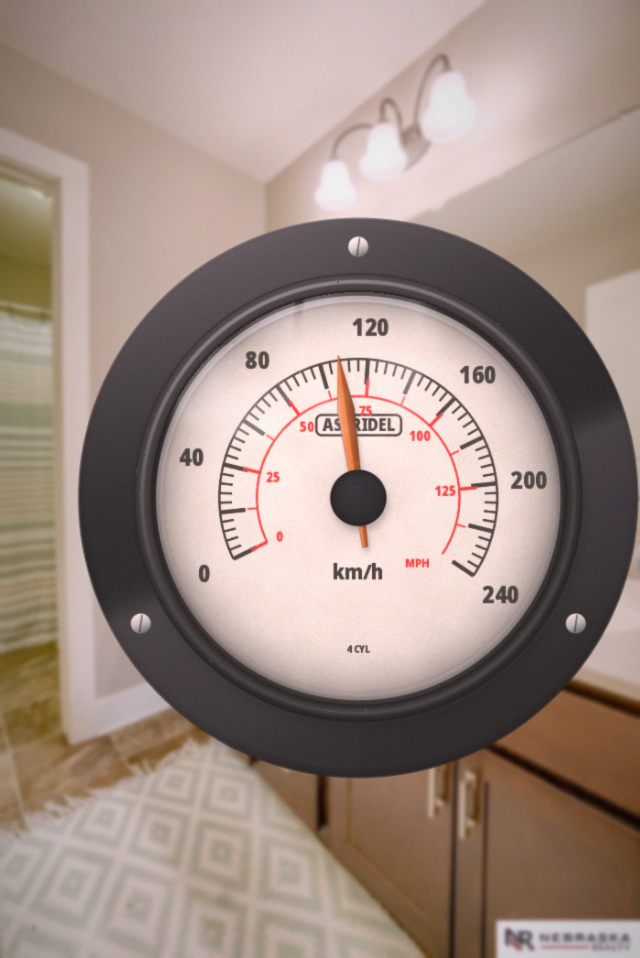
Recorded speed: 108 km/h
